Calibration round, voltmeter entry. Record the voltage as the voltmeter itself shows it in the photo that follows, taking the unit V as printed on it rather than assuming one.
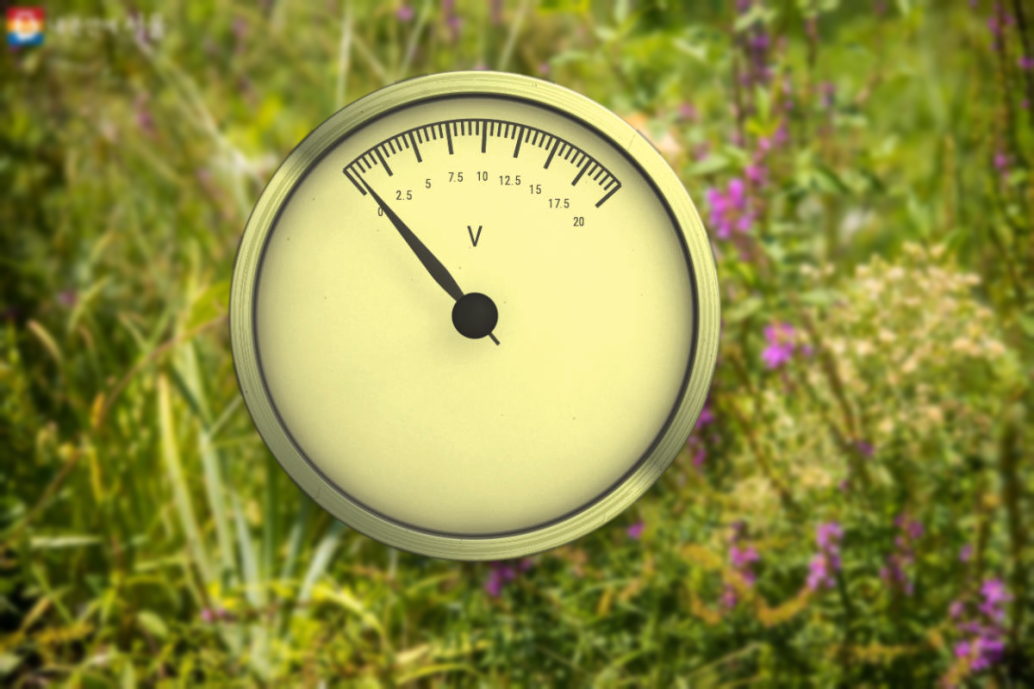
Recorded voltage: 0.5 V
